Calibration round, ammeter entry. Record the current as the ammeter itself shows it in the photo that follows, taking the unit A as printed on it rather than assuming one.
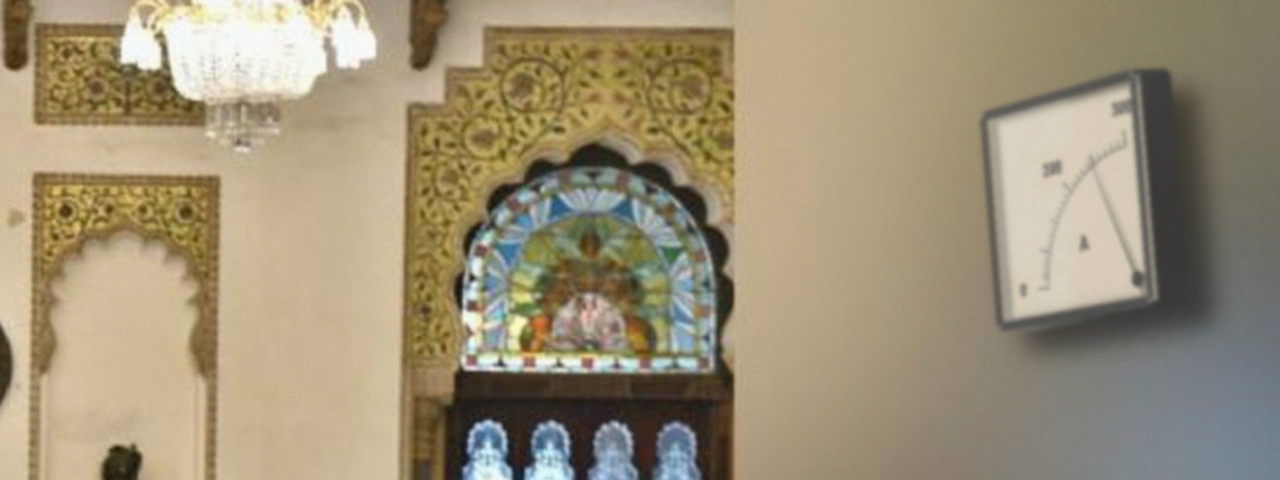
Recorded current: 250 A
